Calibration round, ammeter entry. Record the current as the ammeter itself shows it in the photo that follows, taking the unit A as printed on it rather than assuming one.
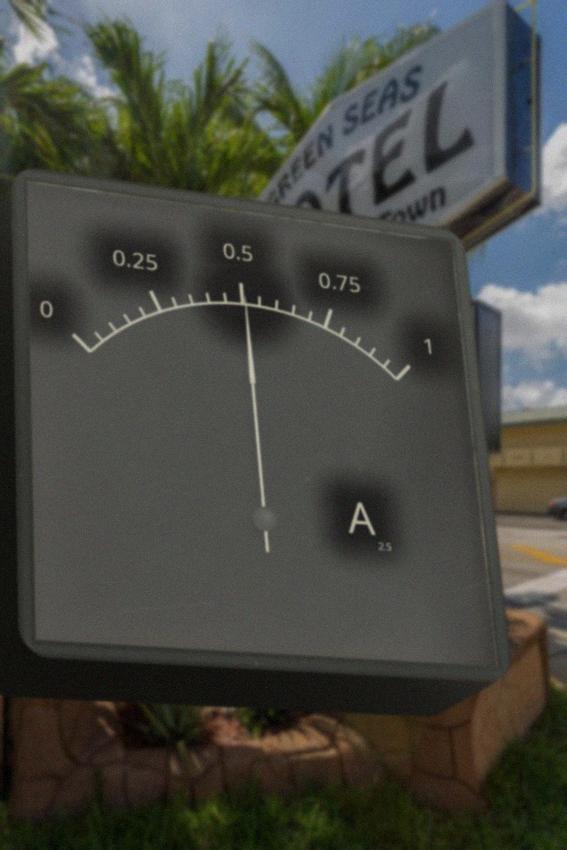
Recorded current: 0.5 A
